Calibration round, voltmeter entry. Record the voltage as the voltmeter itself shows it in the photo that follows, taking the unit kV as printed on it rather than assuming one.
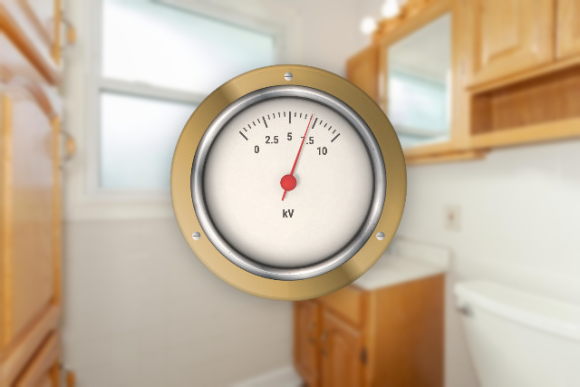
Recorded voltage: 7 kV
